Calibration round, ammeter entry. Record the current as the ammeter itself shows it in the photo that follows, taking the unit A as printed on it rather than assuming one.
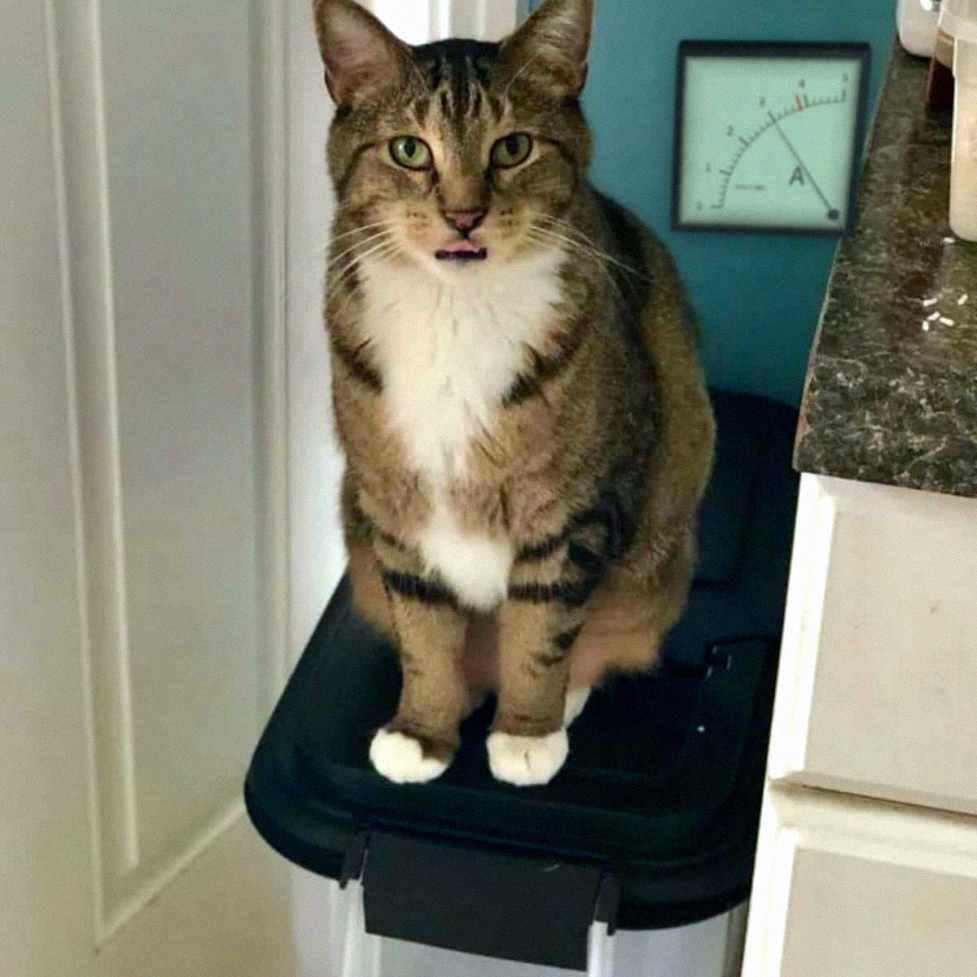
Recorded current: 3 A
